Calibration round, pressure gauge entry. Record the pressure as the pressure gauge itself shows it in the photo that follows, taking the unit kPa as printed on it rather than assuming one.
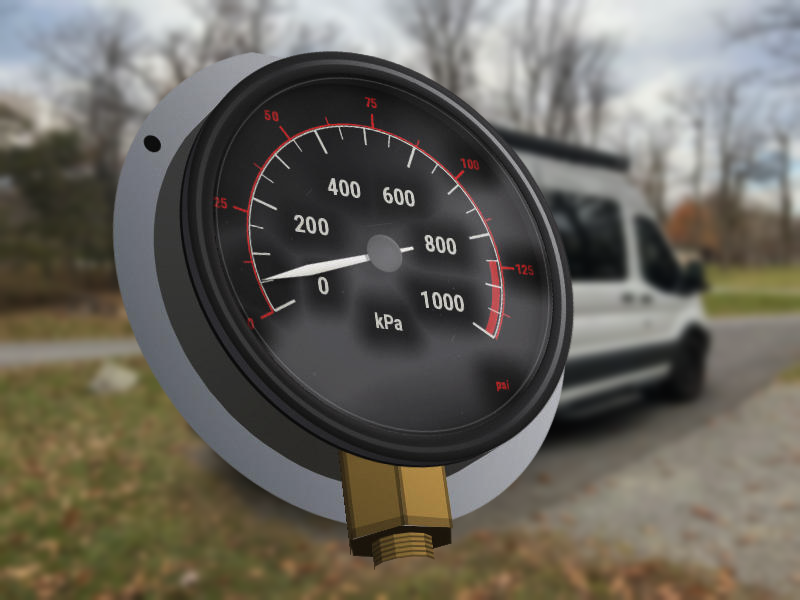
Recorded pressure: 50 kPa
